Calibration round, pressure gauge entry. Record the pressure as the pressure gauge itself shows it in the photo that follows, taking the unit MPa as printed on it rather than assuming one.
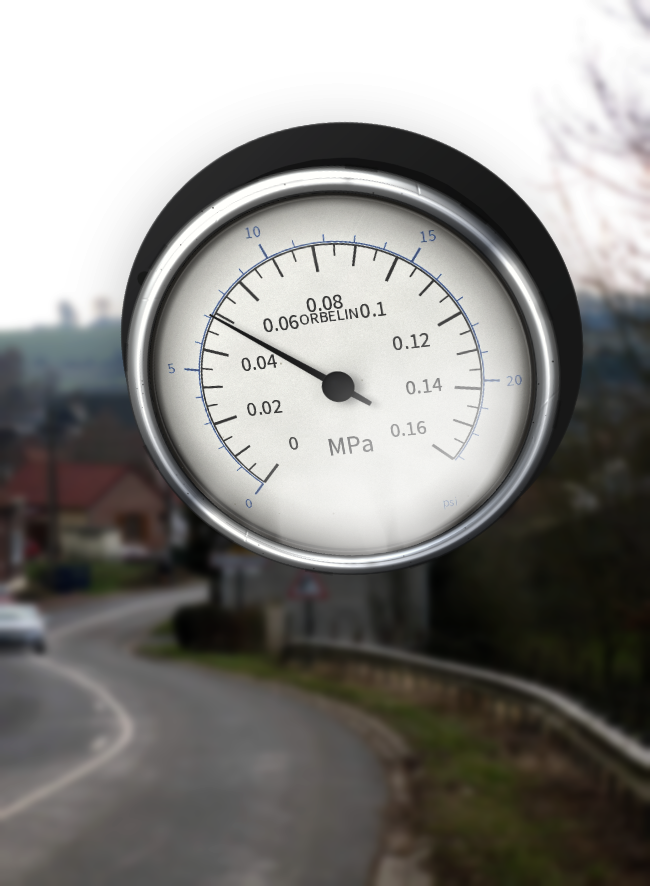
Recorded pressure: 0.05 MPa
